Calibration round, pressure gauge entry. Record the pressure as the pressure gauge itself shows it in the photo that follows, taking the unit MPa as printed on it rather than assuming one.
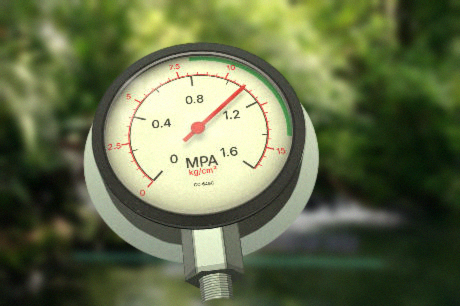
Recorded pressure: 1.1 MPa
